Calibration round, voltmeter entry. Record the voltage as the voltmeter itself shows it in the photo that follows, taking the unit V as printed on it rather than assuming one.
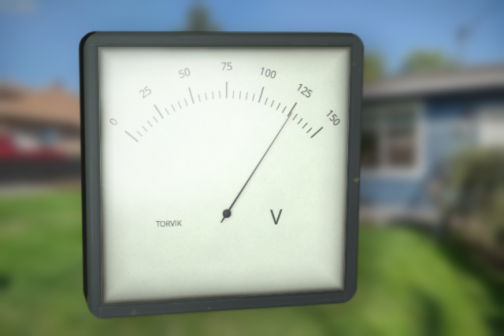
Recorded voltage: 125 V
